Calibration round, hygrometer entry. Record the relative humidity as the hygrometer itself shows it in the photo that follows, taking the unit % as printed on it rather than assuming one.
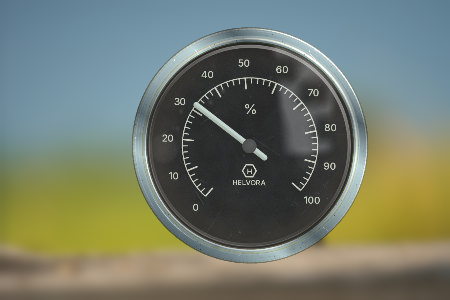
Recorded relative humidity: 32 %
